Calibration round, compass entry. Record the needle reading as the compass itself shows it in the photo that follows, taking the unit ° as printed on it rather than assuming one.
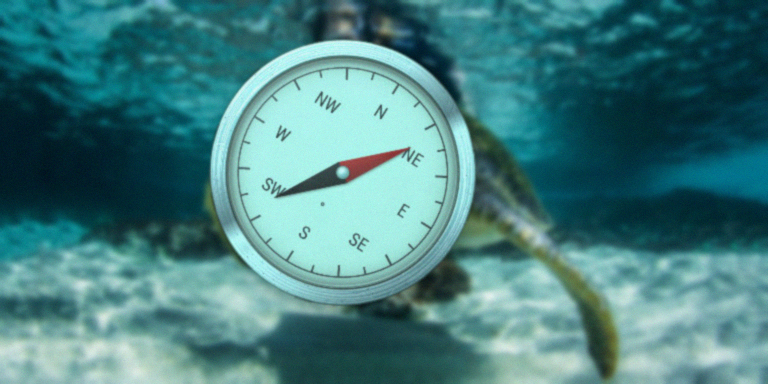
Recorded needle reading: 37.5 °
